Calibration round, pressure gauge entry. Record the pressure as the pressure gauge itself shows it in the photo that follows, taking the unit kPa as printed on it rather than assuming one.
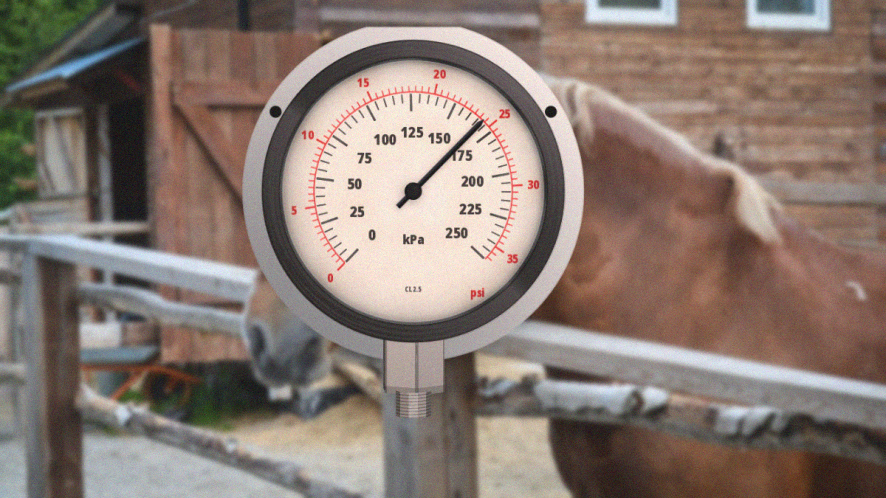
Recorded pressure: 167.5 kPa
